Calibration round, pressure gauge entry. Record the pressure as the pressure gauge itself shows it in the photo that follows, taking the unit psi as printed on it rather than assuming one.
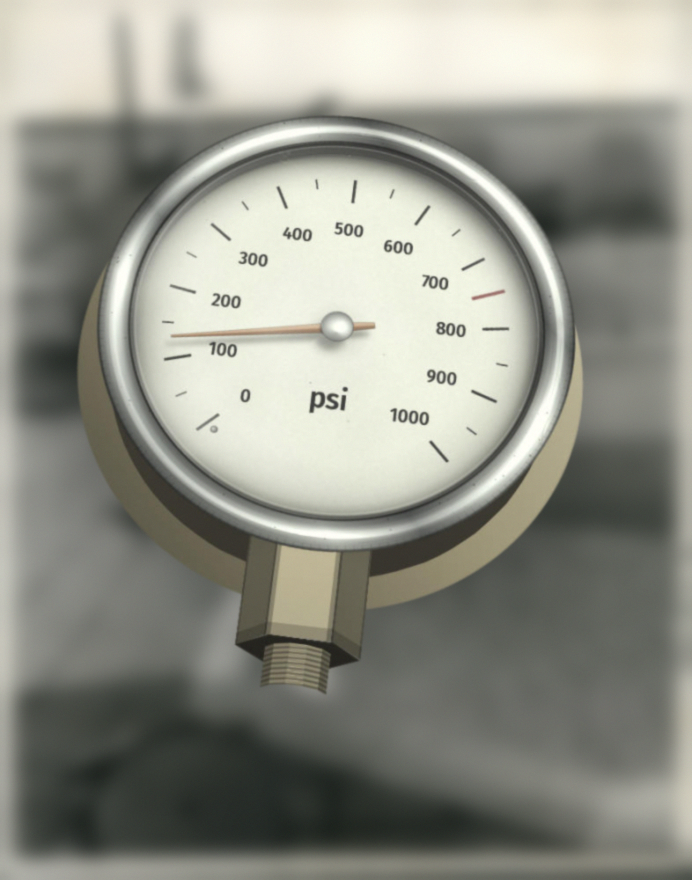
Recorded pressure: 125 psi
